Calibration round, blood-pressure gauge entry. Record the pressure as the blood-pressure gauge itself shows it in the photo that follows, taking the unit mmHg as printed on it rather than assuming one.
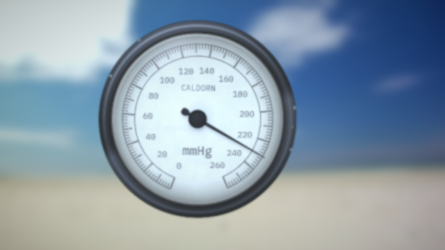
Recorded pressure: 230 mmHg
